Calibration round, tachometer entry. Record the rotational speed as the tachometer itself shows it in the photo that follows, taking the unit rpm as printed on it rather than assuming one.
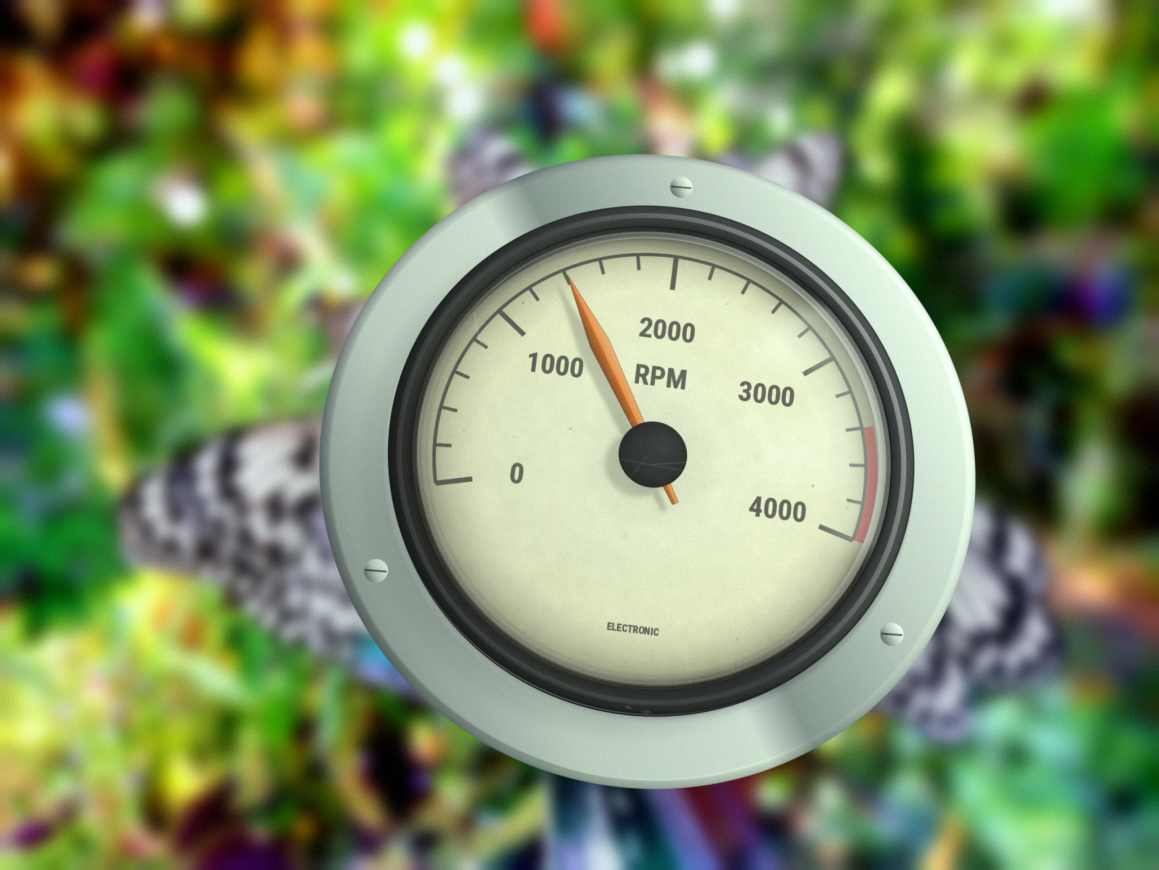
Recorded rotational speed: 1400 rpm
